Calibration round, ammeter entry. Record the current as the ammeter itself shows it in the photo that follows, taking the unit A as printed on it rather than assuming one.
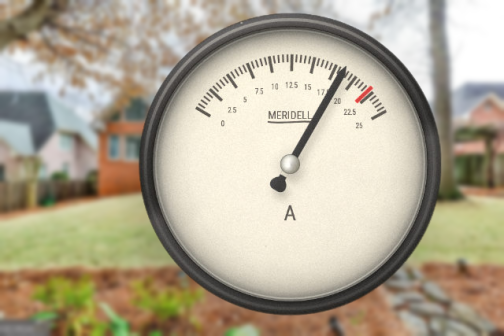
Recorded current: 18.5 A
